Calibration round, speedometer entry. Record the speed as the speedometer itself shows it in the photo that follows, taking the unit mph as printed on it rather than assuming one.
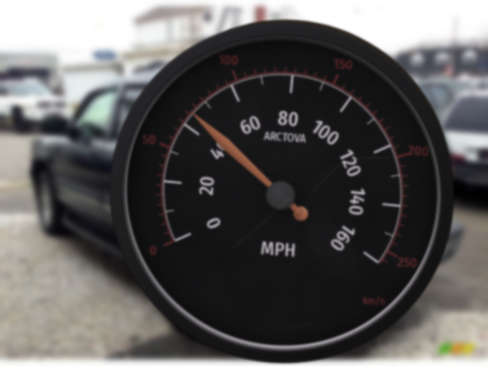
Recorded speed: 45 mph
